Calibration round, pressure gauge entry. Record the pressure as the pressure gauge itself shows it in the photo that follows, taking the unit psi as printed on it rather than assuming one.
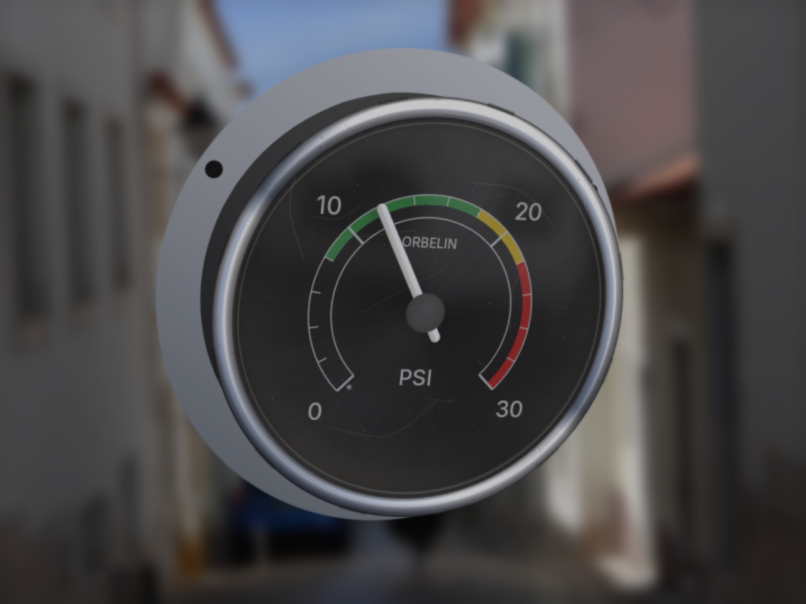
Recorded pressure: 12 psi
